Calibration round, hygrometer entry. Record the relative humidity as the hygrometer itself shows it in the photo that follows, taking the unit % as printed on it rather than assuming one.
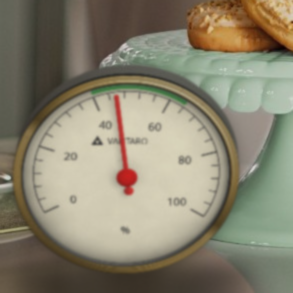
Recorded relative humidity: 46 %
